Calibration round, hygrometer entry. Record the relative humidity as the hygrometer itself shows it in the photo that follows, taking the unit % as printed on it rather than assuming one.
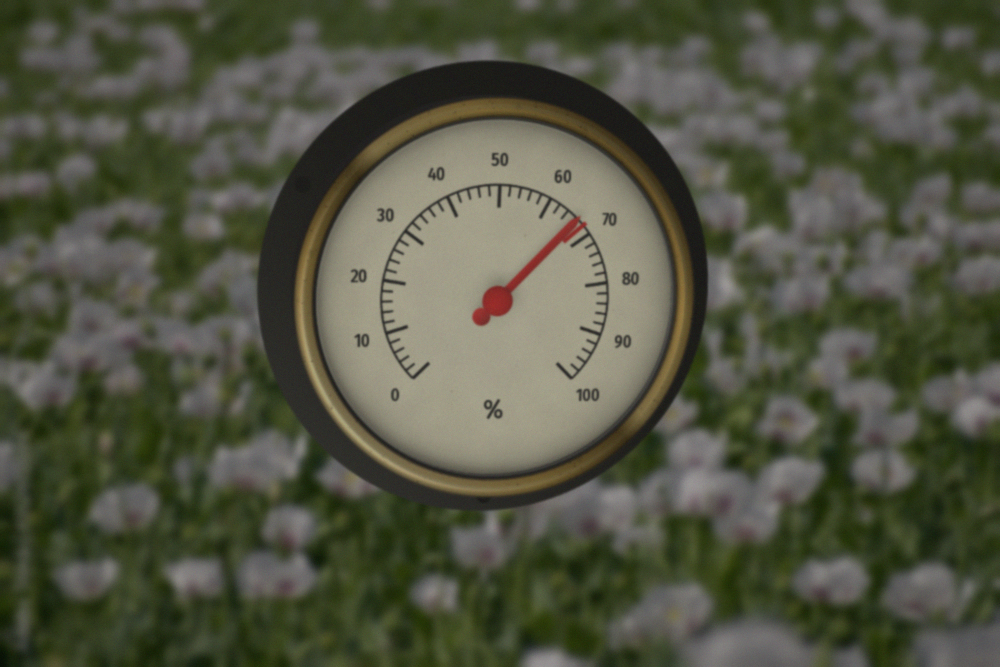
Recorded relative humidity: 66 %
